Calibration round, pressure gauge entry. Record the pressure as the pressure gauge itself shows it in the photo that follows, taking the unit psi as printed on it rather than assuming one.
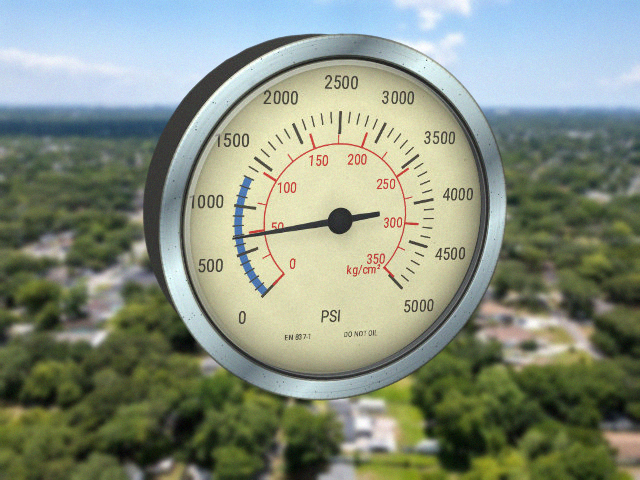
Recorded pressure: 700 psi
